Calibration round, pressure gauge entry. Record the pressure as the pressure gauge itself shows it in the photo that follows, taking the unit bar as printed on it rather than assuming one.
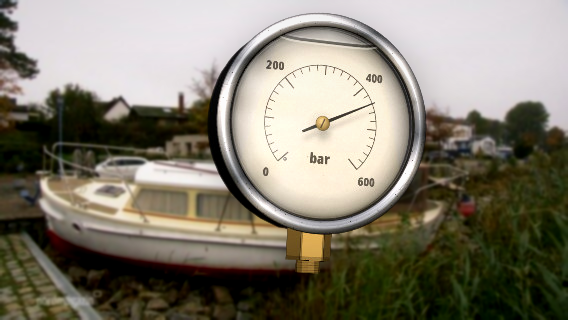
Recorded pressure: 440 bar
